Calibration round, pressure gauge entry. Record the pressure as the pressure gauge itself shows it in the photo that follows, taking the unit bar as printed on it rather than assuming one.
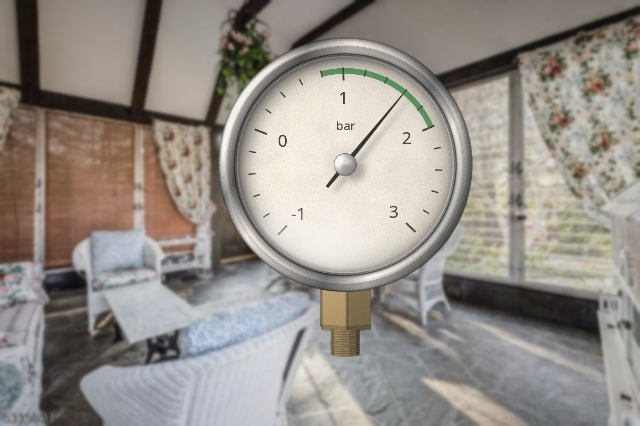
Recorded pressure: 1.6 bar
